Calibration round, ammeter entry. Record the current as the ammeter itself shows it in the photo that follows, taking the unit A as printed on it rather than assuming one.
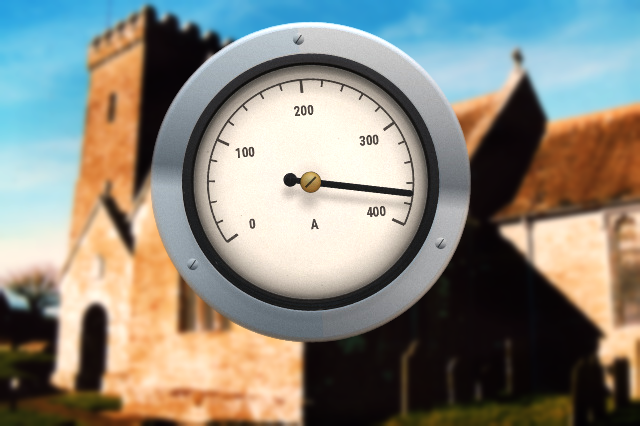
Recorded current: 370 A
